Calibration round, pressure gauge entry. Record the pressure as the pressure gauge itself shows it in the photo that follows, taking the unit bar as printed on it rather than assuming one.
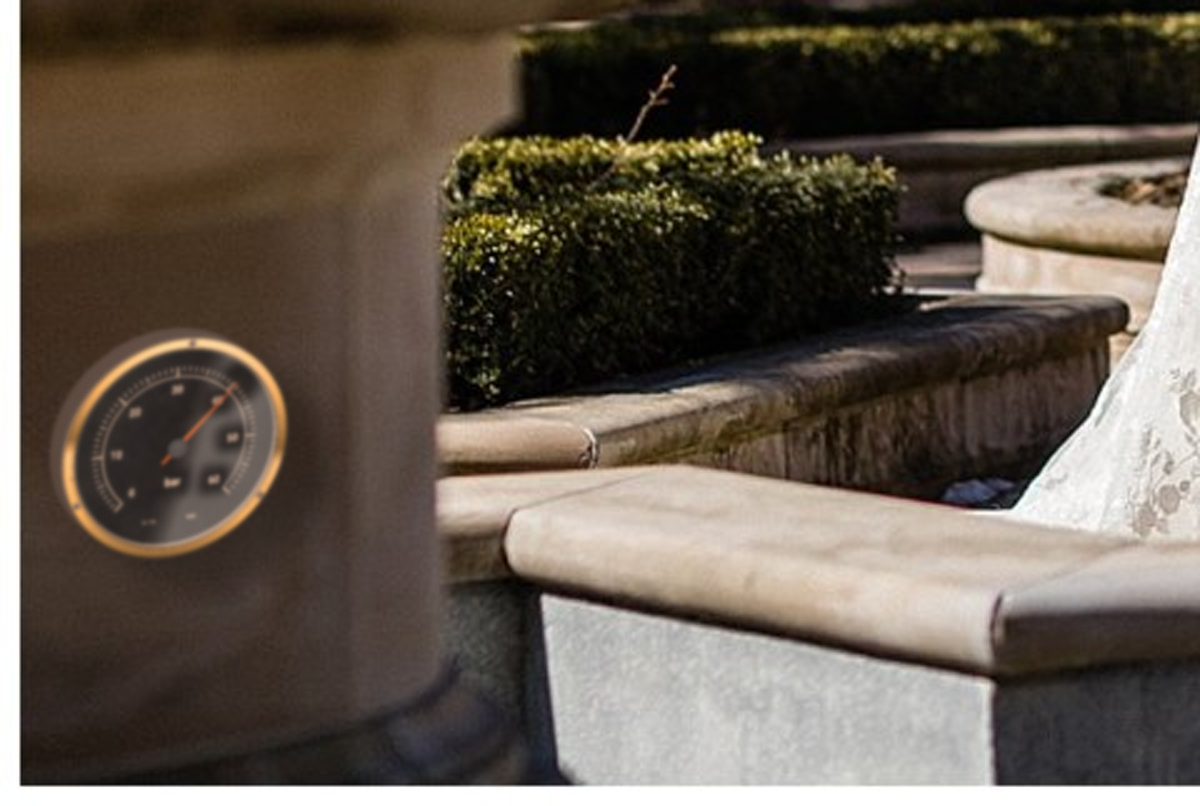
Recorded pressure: 40 bar
